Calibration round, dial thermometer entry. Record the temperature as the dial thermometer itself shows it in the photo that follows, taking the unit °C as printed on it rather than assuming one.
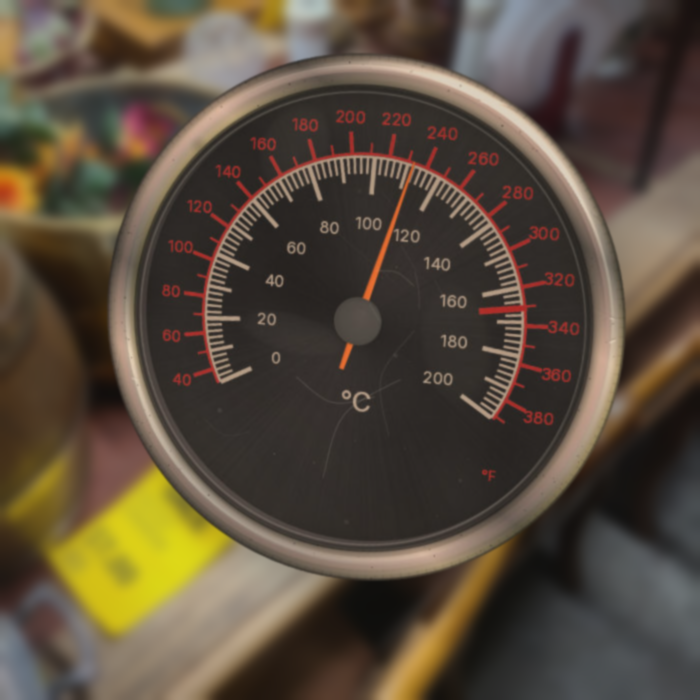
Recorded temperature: 112 °C
